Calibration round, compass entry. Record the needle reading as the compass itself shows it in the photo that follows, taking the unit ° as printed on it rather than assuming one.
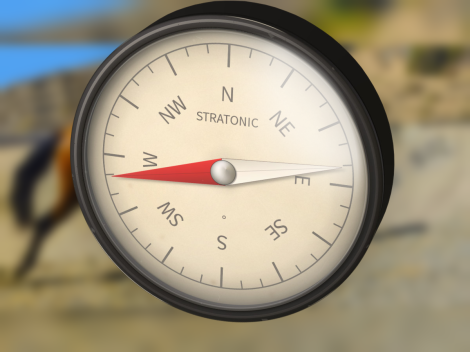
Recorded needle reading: 260 °
